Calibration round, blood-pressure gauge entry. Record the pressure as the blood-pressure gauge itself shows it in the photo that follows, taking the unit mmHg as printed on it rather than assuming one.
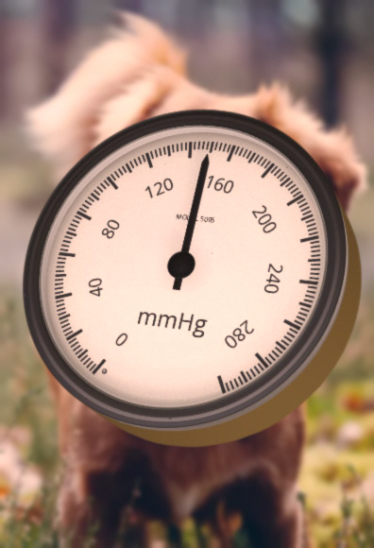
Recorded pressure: 150 mmHg
